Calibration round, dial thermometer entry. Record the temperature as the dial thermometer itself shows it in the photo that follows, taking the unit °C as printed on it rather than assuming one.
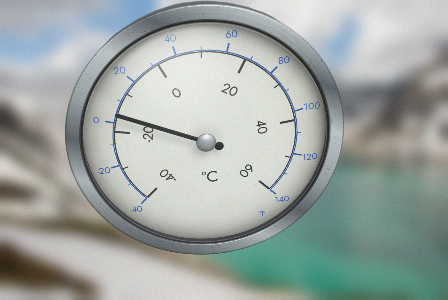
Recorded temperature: -15 °C
